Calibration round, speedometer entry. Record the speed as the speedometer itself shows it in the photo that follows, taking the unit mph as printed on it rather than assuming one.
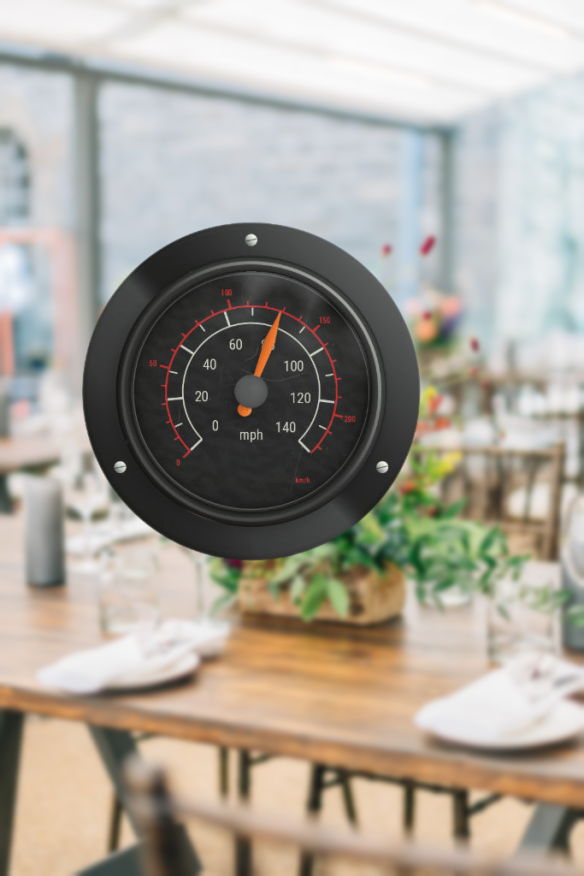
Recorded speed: 80 mph
